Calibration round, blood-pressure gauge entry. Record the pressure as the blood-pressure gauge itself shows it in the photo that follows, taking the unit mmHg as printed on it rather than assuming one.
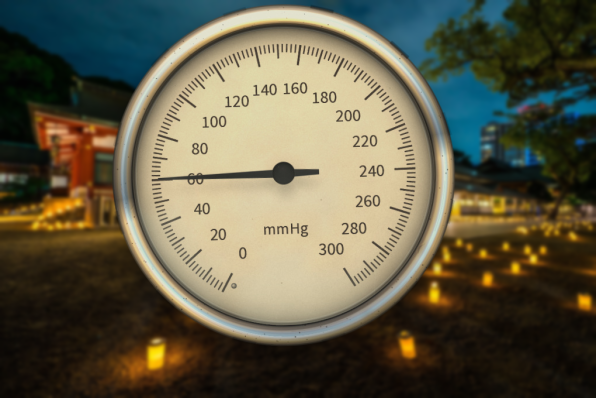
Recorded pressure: 60 mmHg
